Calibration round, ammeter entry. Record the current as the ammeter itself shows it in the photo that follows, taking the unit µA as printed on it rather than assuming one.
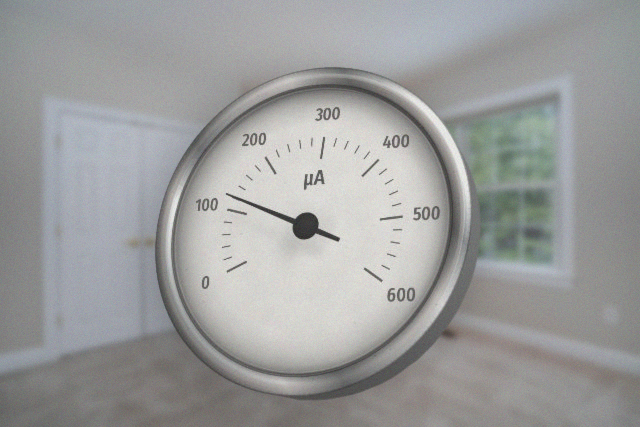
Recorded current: 120 µA
